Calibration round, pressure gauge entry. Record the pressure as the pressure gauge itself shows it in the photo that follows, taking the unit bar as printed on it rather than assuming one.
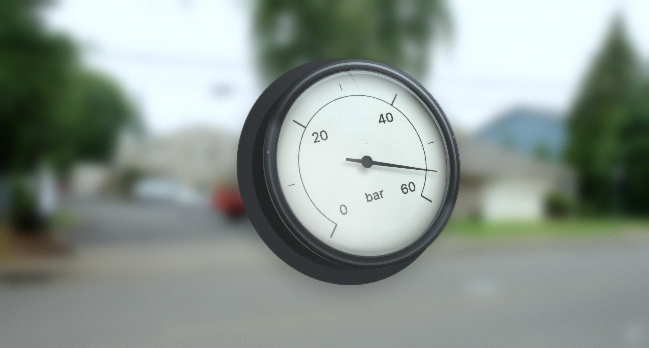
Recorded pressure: 55 bar
